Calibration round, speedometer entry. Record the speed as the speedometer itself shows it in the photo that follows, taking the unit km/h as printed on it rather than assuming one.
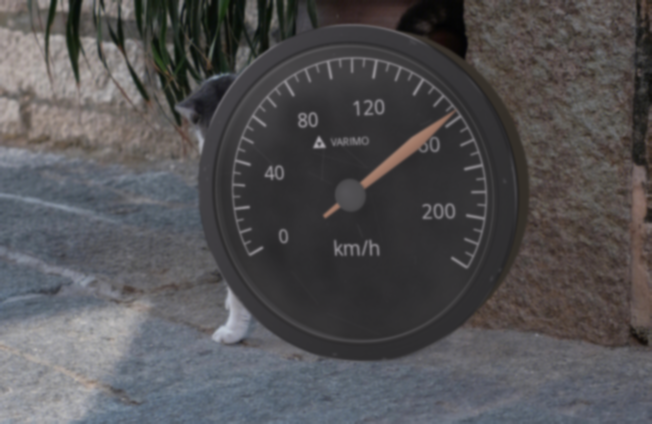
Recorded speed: 157.5 km/h
